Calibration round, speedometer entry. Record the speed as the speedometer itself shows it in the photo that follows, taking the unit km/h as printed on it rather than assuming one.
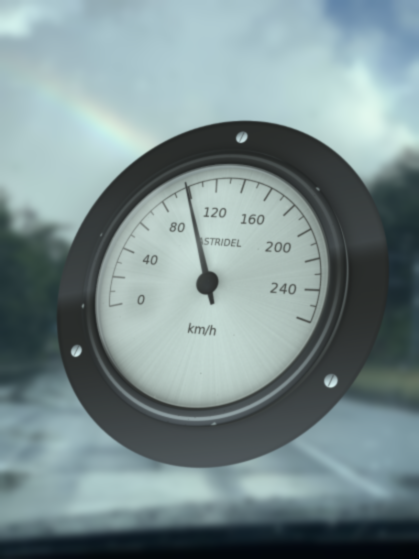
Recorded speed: 100 km/h
